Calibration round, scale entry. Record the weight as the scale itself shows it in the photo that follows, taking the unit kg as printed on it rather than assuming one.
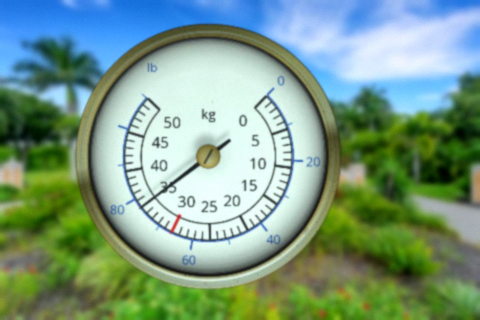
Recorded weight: 35 kg
